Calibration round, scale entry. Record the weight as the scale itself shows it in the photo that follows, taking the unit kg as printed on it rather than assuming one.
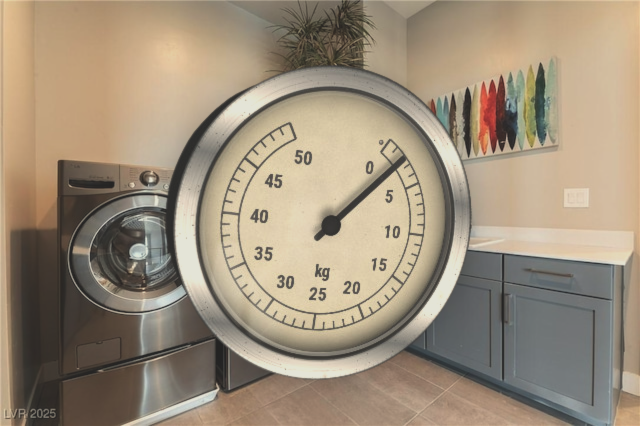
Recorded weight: 2 kg
